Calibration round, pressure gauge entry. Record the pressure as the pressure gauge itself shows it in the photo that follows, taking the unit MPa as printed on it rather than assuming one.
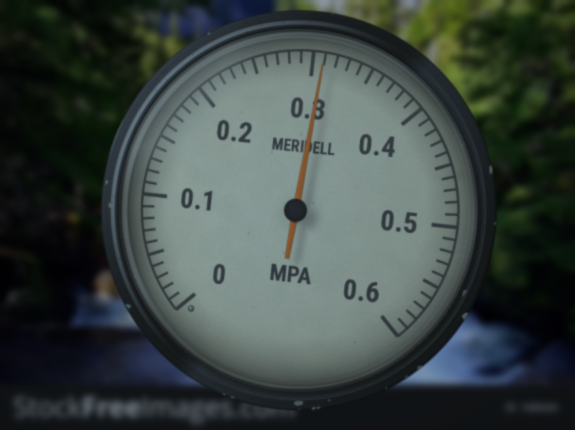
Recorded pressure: 0.31 MPa
